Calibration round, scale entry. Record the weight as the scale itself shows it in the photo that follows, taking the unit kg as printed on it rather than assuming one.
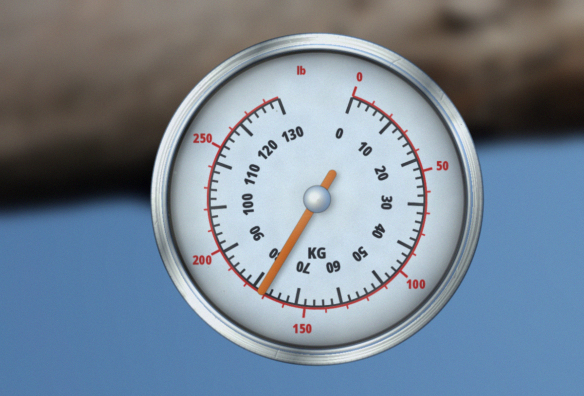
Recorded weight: 78 kg
